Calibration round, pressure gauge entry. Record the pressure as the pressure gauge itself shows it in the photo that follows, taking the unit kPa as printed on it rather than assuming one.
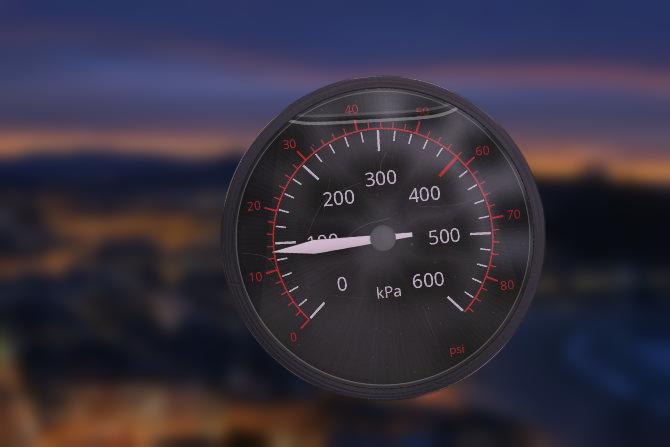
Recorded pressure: 90 kPa
